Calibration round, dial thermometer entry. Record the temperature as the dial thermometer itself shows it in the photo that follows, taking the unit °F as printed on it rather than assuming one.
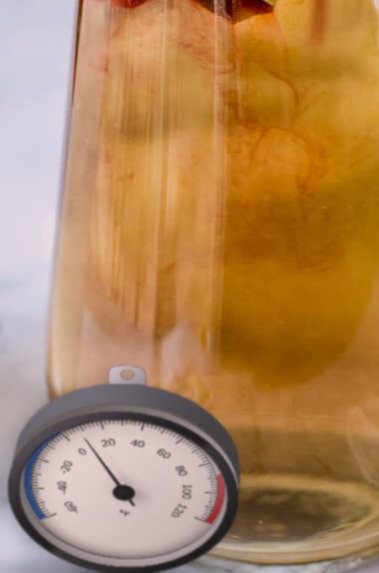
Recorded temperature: 10 °F
